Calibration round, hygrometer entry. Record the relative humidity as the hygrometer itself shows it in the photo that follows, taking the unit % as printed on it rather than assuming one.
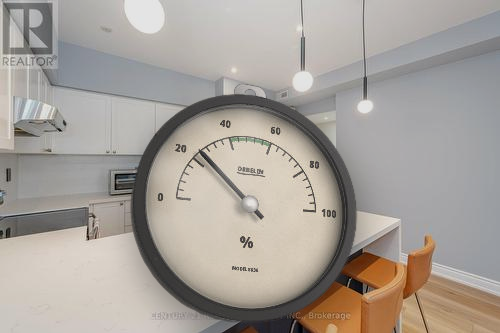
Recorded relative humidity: 24 %
